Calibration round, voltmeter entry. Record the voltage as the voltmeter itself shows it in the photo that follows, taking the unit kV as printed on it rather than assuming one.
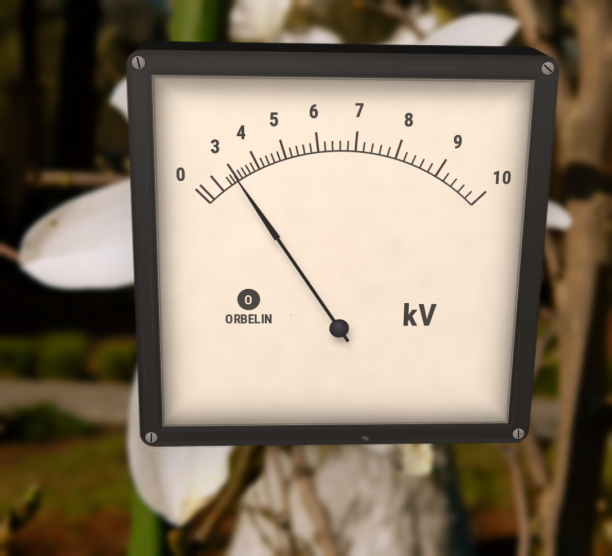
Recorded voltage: 3 kV
